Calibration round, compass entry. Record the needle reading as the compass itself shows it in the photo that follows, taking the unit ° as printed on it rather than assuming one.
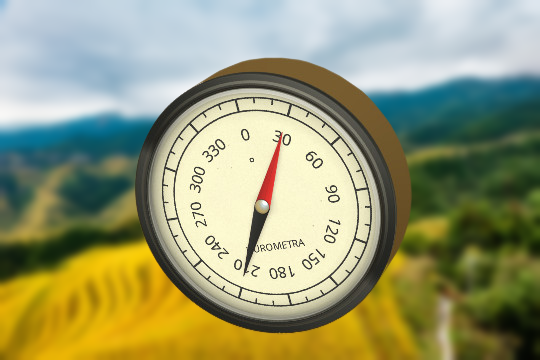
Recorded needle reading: 30 °
